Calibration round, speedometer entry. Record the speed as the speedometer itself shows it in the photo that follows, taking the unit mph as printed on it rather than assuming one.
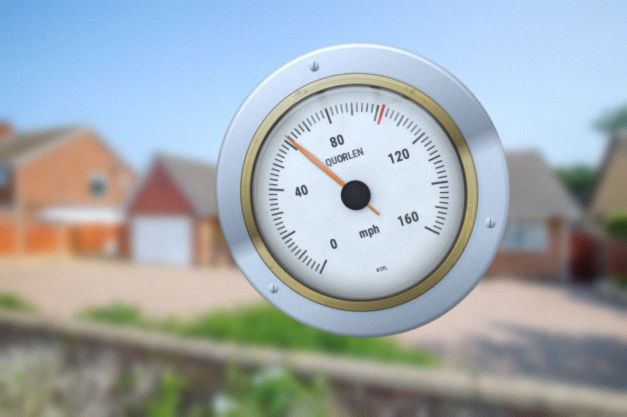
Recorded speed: 62 mph
